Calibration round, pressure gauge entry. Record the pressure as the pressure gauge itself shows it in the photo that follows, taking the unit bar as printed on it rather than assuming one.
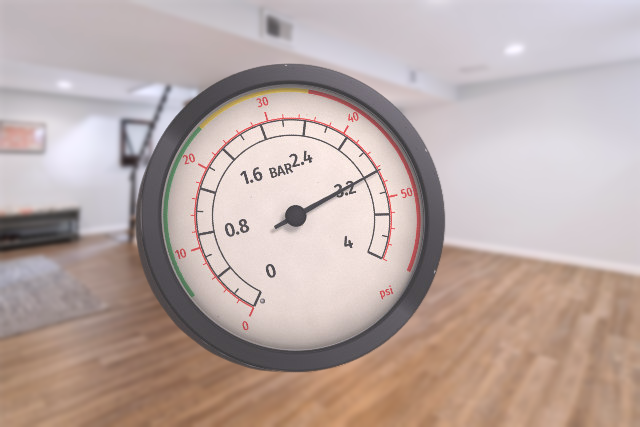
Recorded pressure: 3.2 bar
